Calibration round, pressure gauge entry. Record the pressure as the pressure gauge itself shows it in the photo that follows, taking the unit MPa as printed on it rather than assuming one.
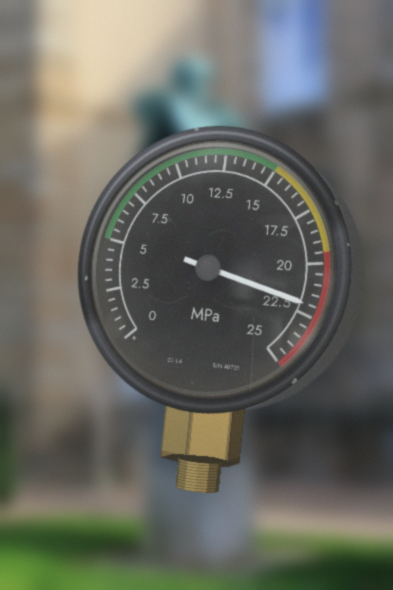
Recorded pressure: 22 MPa
